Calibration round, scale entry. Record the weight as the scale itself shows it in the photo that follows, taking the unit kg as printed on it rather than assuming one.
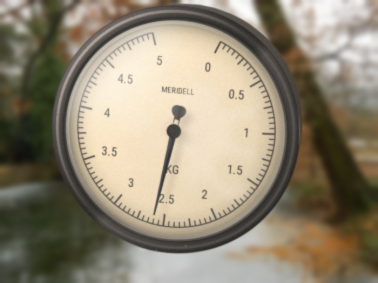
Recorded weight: 2.6 kg
